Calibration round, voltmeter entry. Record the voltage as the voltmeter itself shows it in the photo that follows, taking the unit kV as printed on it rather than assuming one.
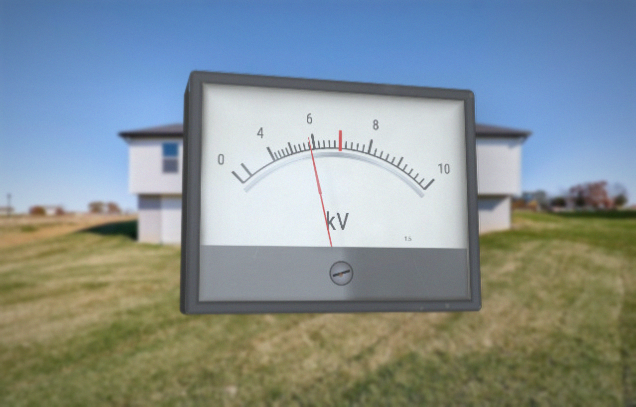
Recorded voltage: 5.8 kV
